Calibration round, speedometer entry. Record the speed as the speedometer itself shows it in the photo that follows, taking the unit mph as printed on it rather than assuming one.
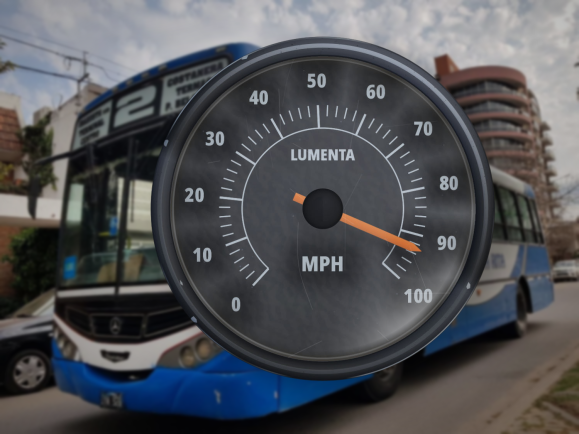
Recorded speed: 93 mph
